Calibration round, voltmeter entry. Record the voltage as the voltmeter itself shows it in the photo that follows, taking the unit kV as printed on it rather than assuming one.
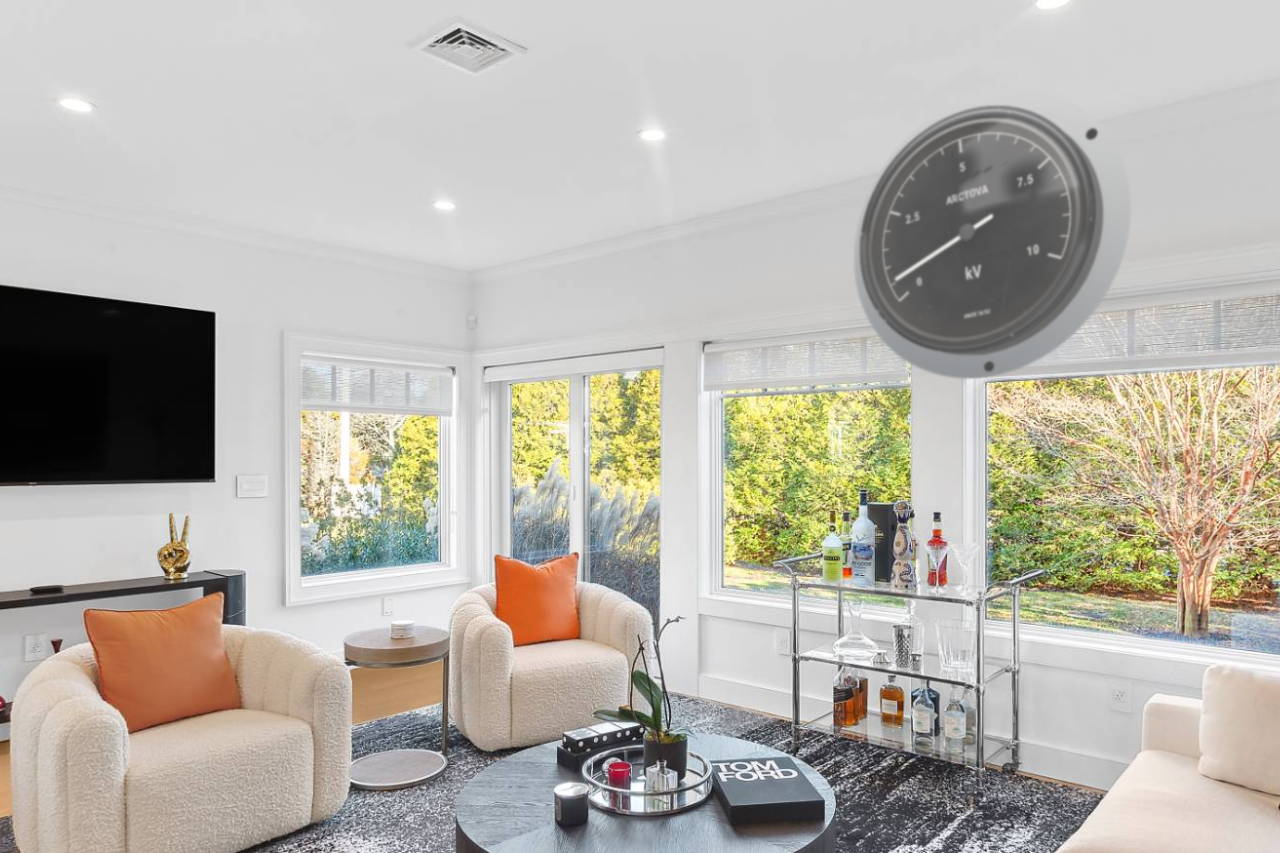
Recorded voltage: 0.5 kV
